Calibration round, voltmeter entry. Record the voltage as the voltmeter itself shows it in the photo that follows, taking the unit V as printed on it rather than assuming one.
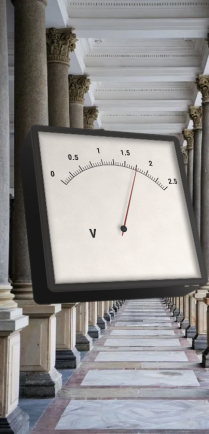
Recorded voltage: 1.75 V
